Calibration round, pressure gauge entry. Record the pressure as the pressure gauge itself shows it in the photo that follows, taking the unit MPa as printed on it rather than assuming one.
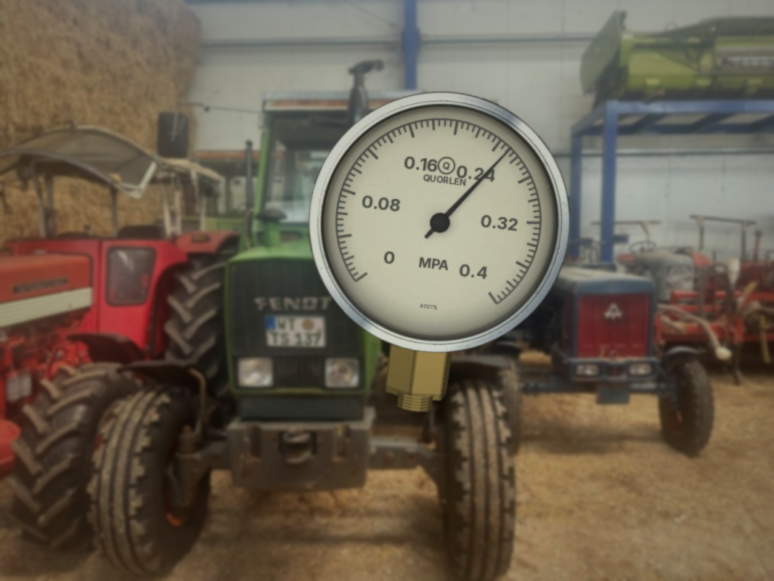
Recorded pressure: 0.25 MPa
